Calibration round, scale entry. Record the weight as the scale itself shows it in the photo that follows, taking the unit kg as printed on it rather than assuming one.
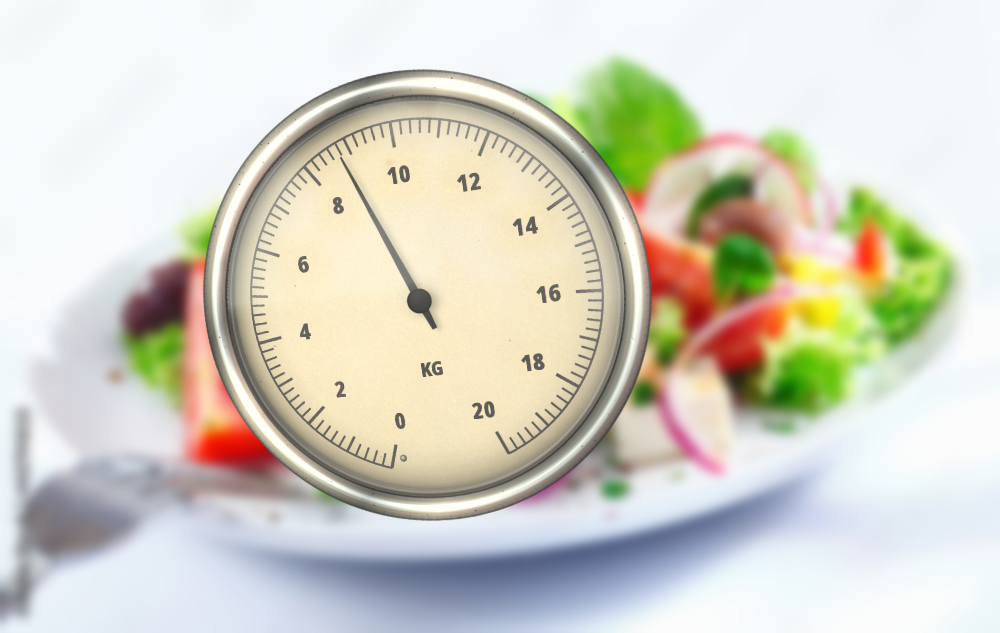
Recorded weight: 8.8 kg
